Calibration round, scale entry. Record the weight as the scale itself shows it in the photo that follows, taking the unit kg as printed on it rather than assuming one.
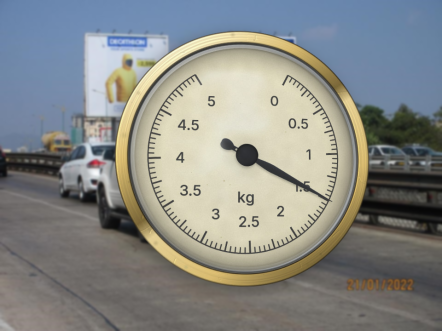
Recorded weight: 1.5 kg
